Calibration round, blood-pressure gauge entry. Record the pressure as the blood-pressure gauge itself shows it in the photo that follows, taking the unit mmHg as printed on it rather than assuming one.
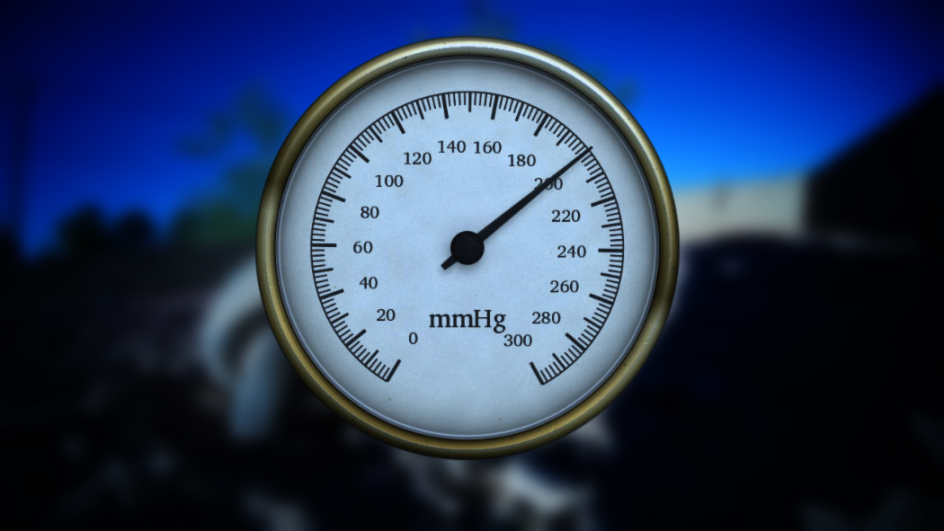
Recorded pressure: 200 mmHg
